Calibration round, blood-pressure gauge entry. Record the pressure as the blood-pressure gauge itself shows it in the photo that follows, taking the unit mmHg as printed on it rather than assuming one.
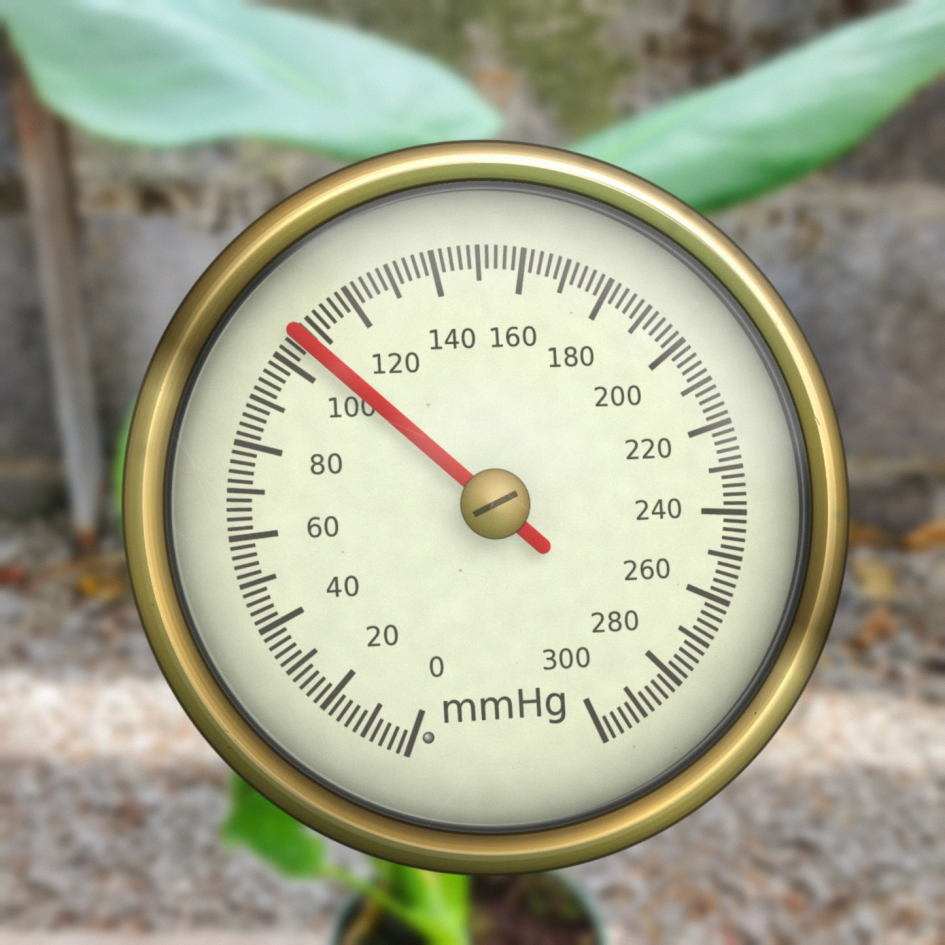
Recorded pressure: 106 mmHg
